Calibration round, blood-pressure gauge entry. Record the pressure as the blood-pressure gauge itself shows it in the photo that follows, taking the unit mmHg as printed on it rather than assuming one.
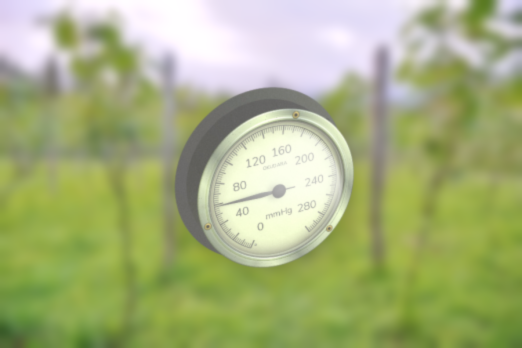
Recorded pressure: 60 mmHg
